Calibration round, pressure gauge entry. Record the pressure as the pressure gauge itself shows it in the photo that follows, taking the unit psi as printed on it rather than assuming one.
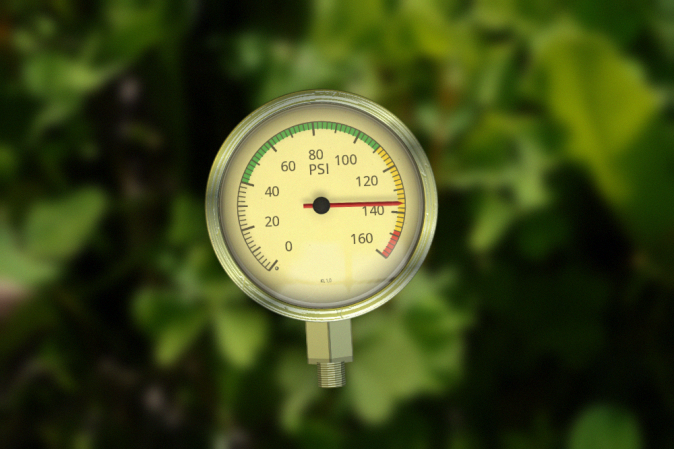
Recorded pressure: 136 psi
